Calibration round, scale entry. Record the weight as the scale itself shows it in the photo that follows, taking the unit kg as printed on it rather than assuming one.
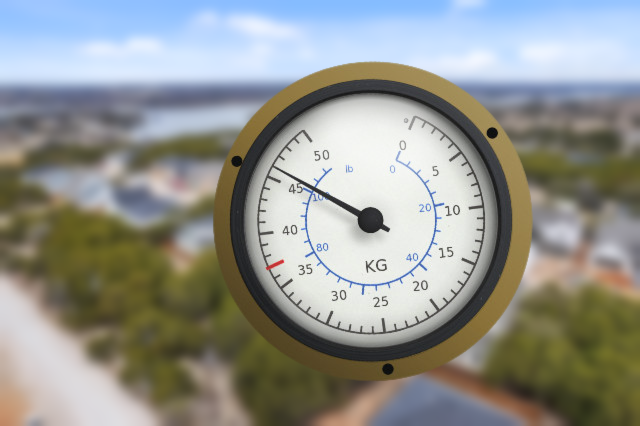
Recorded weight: 46 kg
